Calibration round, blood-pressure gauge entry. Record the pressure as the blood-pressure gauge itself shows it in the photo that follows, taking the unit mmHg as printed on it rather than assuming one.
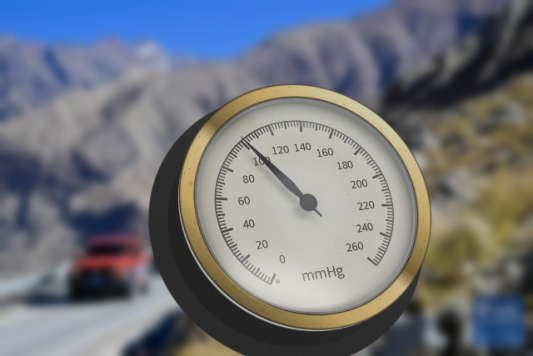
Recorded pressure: 100 mmHg
